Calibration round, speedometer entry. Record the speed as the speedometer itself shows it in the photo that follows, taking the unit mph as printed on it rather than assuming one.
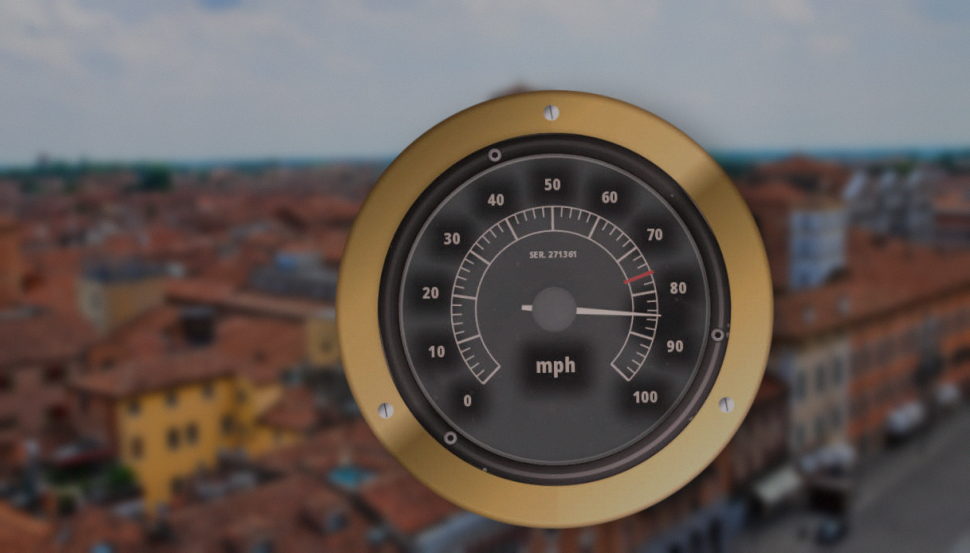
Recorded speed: 85 mph
